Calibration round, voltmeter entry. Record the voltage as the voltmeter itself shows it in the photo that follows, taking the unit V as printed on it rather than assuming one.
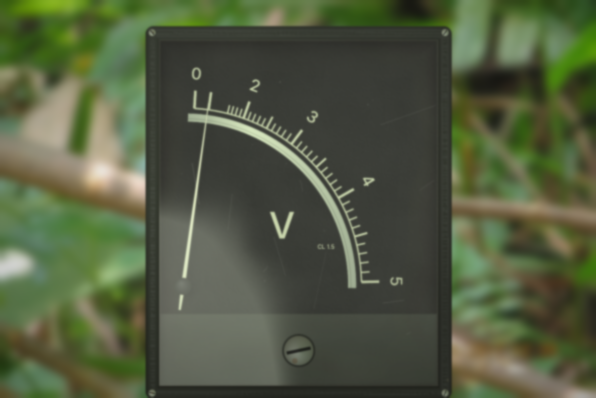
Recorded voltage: 1 V
